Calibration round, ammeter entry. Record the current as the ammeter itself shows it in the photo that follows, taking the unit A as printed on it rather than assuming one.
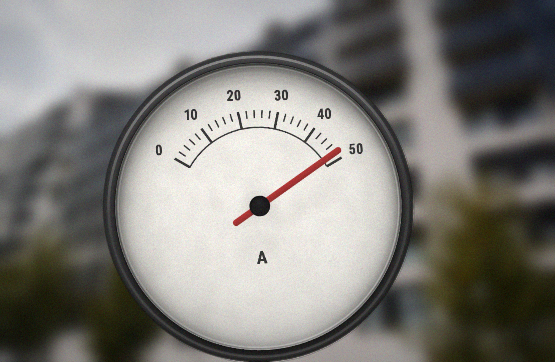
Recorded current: 48 A
